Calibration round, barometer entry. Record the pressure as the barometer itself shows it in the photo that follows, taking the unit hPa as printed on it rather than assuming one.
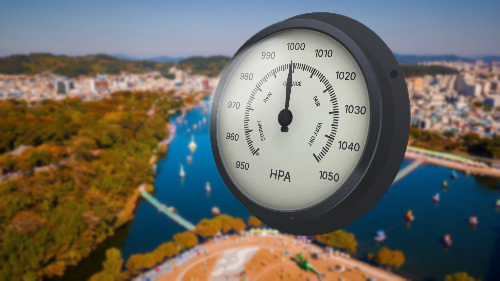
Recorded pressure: 1000 hPa
